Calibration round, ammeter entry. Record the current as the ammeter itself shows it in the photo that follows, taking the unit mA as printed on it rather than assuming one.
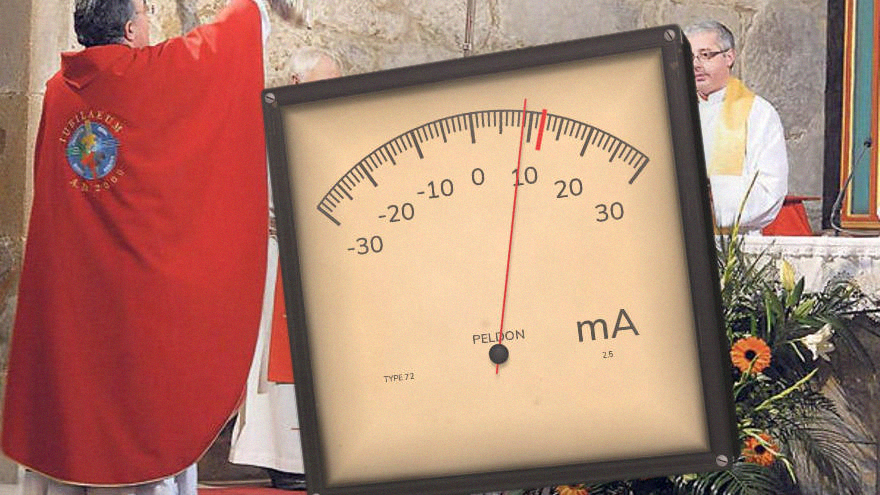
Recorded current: 9 mA
